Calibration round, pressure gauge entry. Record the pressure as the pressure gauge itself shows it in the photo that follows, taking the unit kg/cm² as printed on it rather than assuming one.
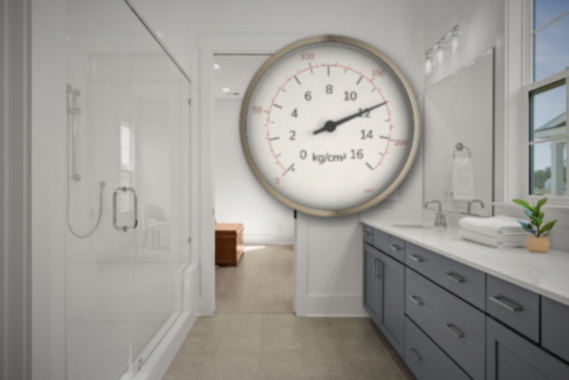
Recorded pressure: 12 kg/cm²
